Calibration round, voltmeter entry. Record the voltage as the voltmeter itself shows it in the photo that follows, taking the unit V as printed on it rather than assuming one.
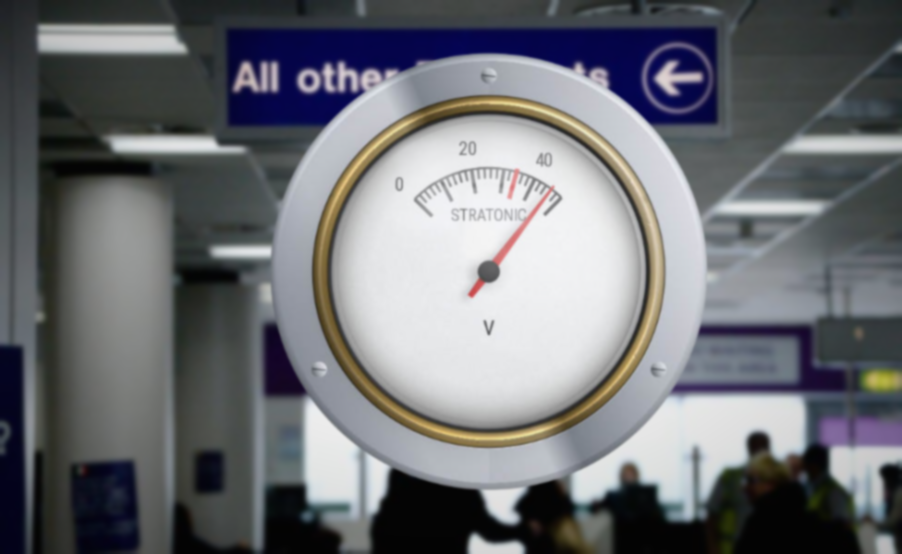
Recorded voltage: 46 V
